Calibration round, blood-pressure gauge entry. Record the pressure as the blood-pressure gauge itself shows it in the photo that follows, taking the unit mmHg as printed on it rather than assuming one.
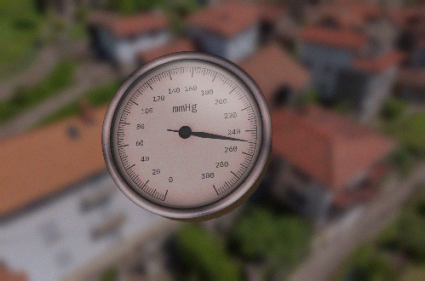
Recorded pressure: 250 mmHg
